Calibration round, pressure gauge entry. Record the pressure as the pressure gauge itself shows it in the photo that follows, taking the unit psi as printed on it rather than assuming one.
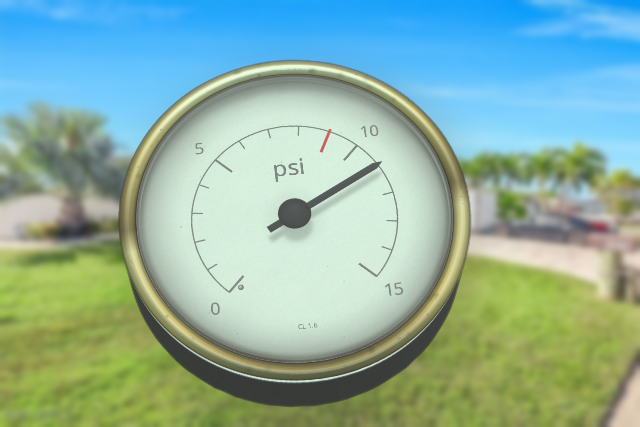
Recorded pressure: 11 psi
